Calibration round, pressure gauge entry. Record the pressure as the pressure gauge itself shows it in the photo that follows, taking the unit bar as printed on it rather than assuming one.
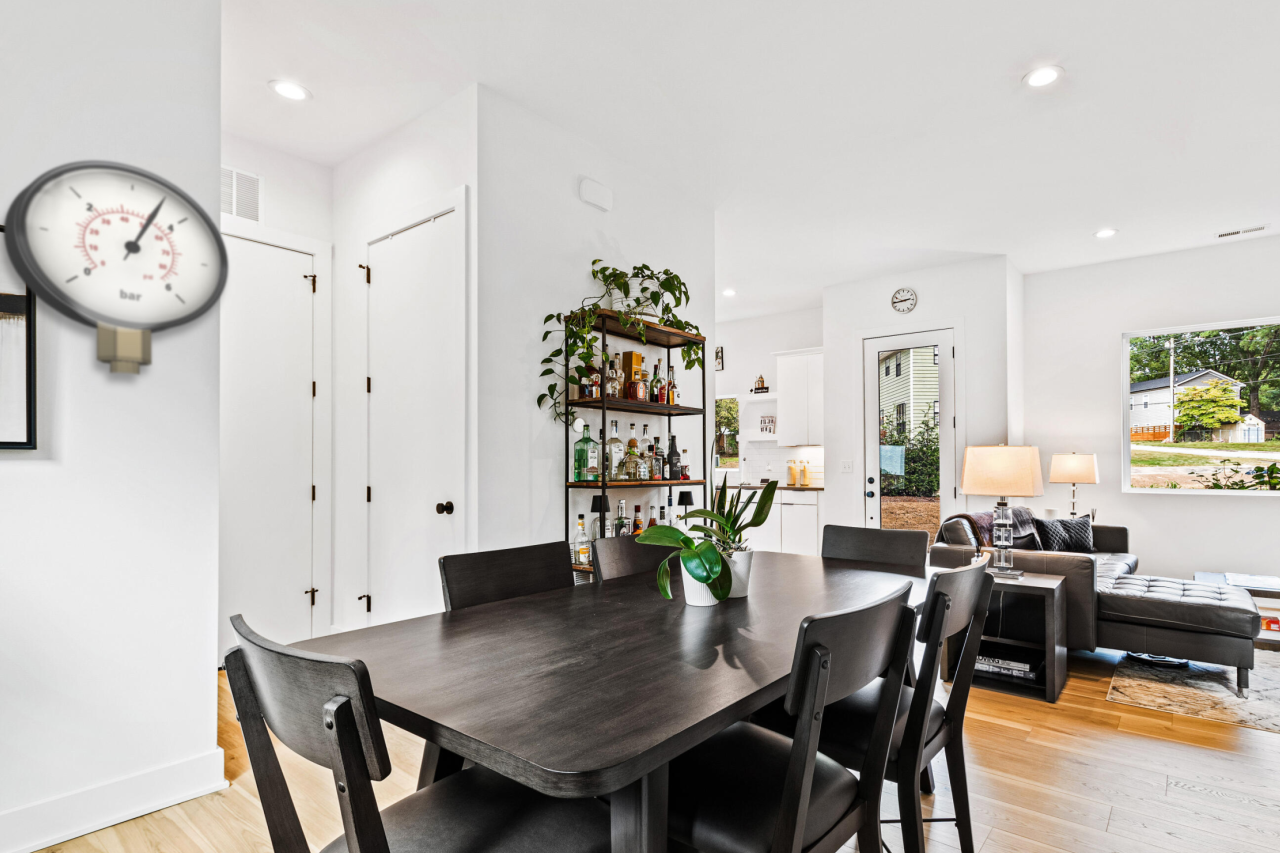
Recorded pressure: 3.5 bar
